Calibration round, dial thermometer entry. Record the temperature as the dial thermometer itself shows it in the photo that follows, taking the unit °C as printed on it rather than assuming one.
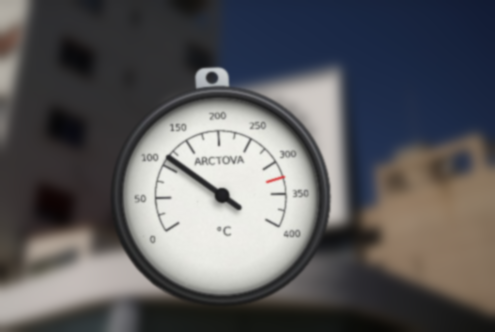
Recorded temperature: 112.5 °C
